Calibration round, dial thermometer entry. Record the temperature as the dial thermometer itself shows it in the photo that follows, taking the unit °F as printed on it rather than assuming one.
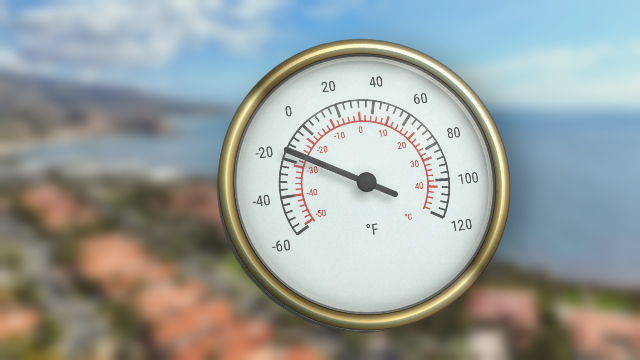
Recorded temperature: -16 °F
